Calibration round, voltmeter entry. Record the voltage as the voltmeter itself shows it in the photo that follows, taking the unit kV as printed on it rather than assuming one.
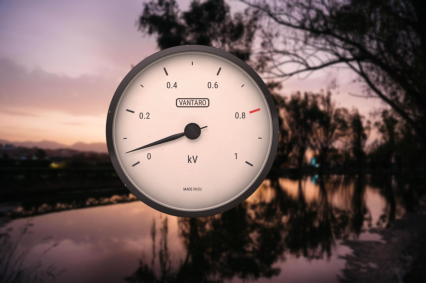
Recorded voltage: 0.05 kV
